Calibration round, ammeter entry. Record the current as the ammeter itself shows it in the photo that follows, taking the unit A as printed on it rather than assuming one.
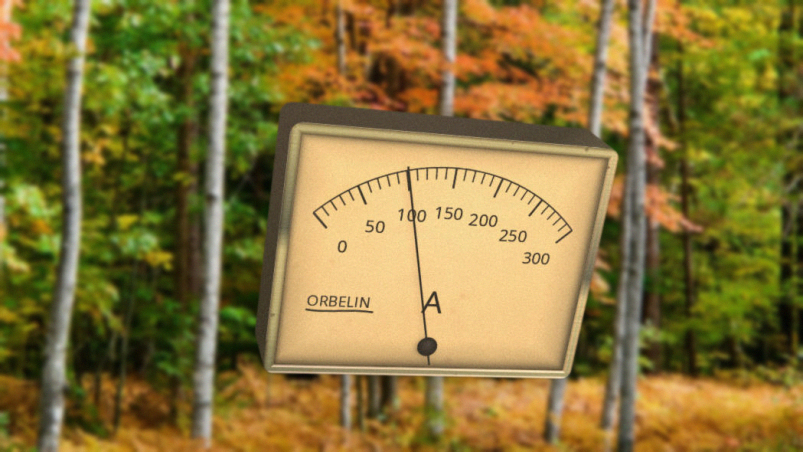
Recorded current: 100 A
